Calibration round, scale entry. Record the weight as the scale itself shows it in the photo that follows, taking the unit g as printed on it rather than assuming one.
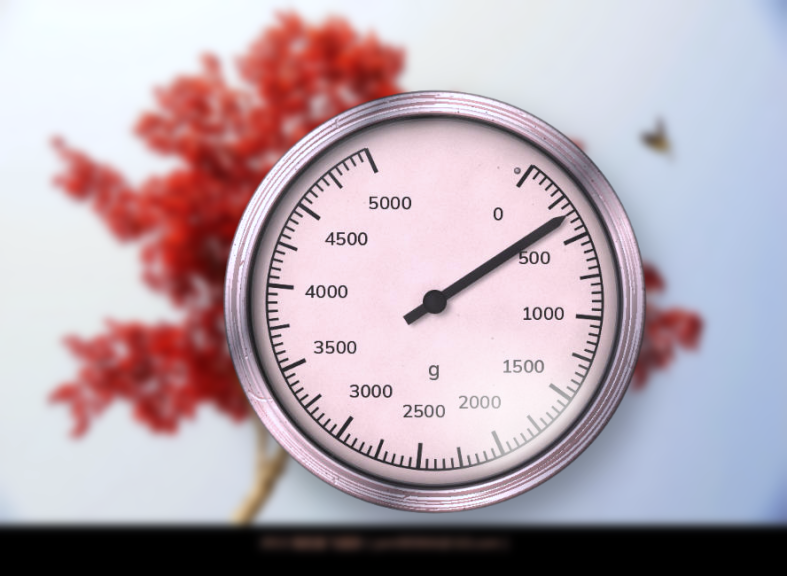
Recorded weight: 350 g
